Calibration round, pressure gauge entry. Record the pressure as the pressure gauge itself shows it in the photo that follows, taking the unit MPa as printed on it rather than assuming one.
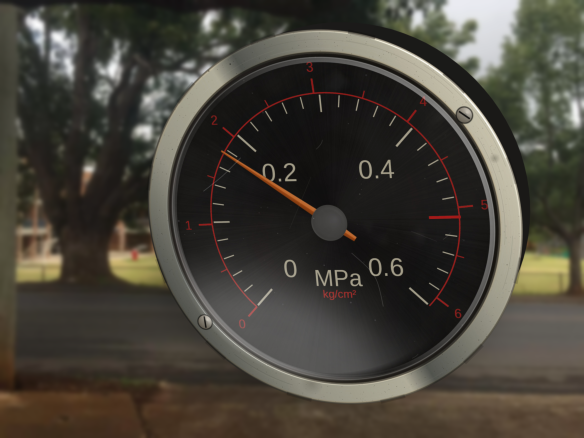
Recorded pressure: 0.18 MPa
